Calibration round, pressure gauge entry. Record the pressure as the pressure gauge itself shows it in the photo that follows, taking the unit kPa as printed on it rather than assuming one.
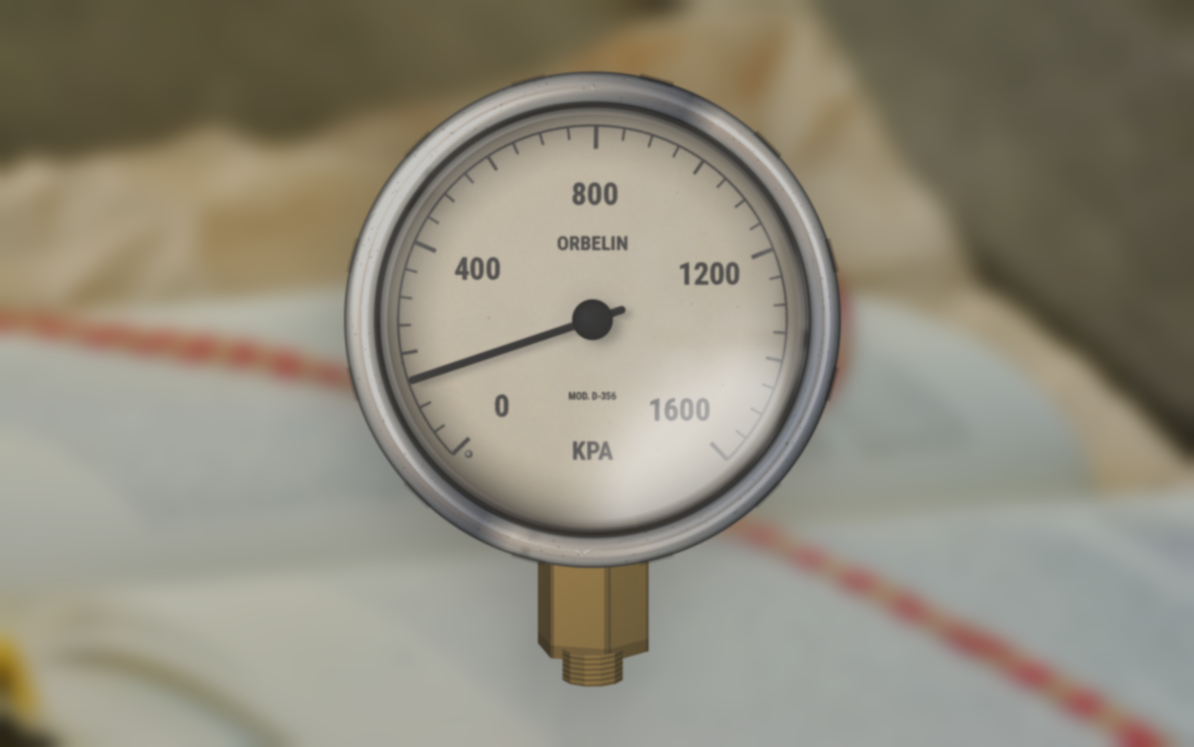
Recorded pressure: 150 kPa
